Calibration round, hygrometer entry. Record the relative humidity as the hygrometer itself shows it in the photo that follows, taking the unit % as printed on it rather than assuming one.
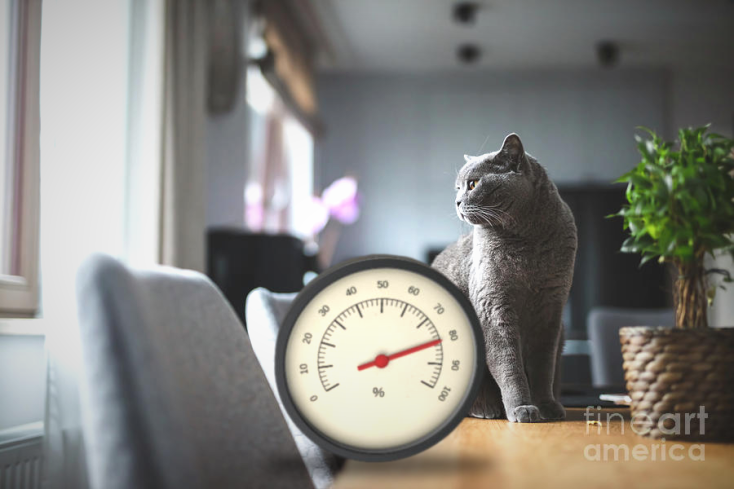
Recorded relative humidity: 80 %
